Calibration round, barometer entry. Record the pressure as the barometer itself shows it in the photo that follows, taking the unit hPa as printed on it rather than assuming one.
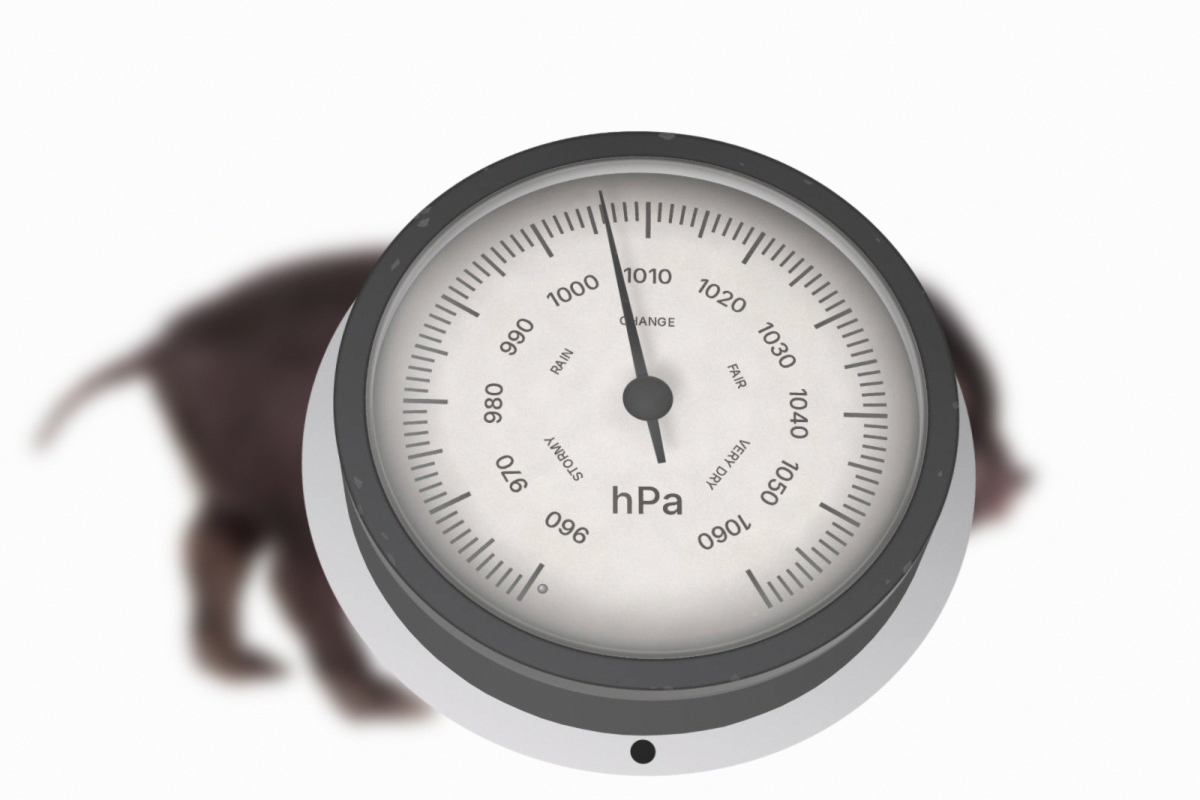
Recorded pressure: 1006 hPa
